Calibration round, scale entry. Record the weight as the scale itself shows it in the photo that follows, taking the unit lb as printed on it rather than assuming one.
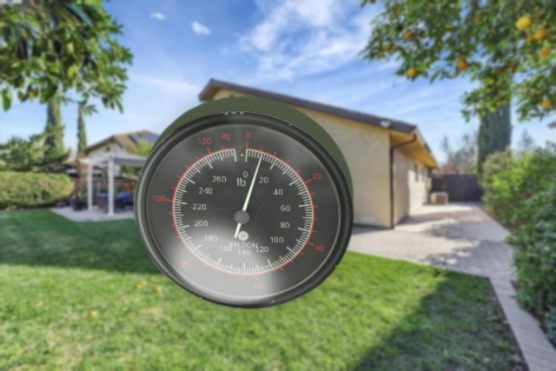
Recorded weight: 10 lb
